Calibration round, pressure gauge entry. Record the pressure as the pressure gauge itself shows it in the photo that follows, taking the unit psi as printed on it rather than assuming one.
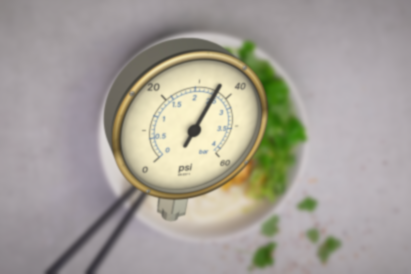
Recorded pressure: 35 psi
